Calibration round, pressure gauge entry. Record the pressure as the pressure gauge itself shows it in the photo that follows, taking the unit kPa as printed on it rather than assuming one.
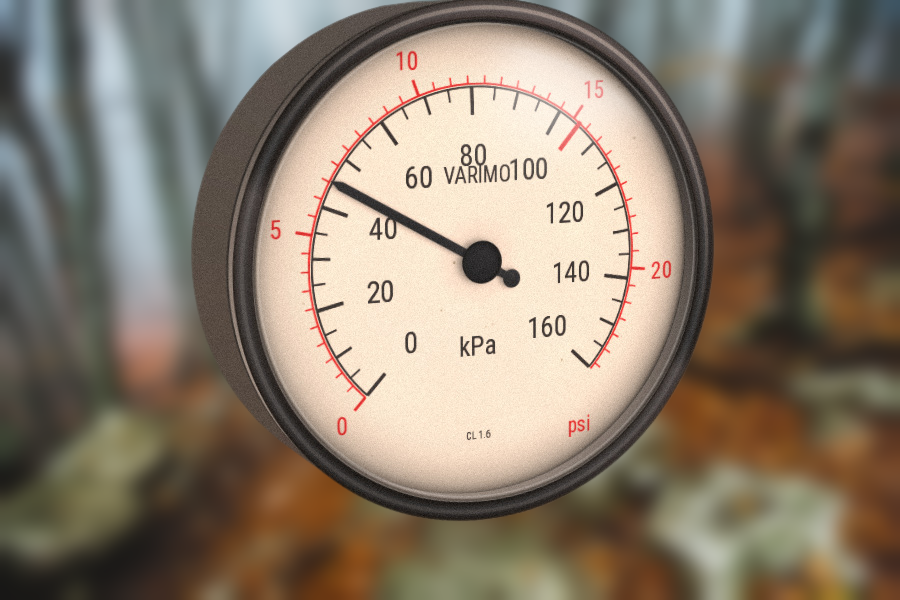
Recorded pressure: 45 kPa
